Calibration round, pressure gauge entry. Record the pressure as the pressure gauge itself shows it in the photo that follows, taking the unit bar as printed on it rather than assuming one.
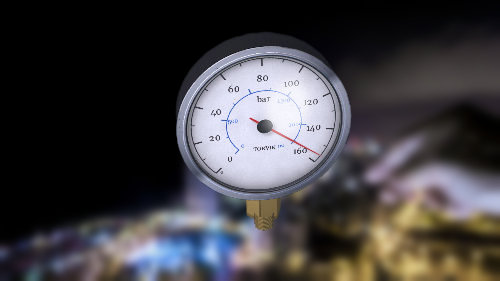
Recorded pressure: 155 bar
